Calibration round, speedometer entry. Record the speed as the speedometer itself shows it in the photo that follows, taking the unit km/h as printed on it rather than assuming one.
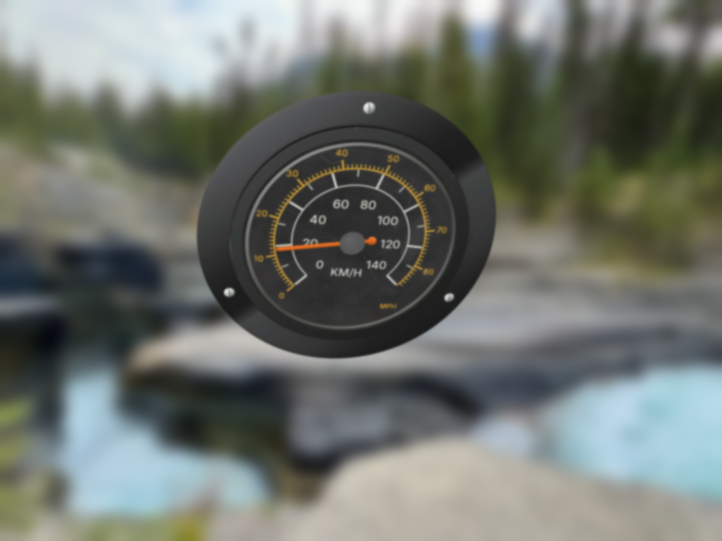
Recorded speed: 20 km/h
